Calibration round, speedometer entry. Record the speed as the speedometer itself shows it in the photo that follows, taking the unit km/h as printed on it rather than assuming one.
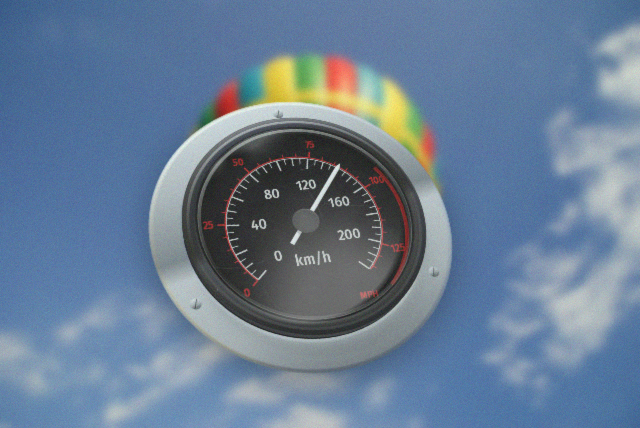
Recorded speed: 140 km/h
